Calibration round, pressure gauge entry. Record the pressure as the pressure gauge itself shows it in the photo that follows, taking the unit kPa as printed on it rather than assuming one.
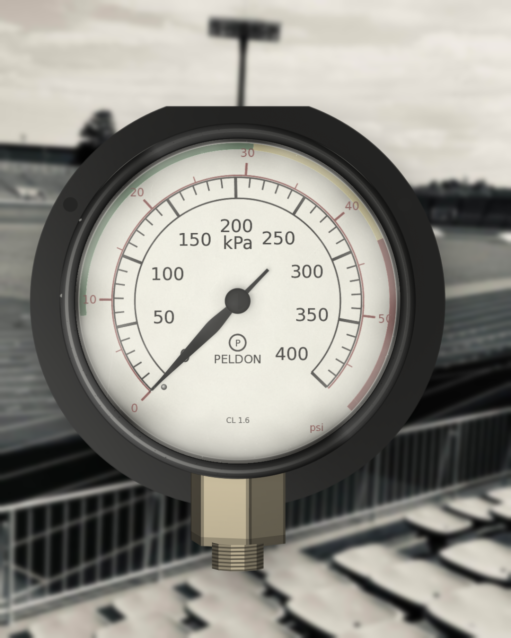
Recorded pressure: 0 kPa
